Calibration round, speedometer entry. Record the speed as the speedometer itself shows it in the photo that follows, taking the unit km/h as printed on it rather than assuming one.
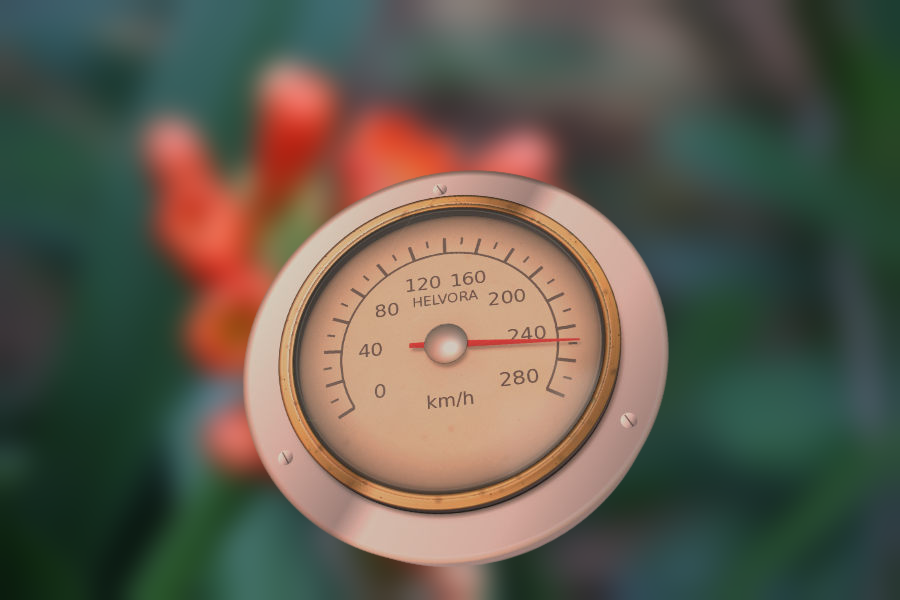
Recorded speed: 250 km/h
